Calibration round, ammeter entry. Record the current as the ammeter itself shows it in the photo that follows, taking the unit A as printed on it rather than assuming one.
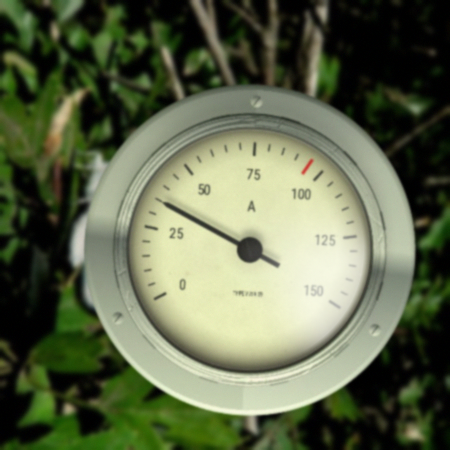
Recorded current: 35 A
